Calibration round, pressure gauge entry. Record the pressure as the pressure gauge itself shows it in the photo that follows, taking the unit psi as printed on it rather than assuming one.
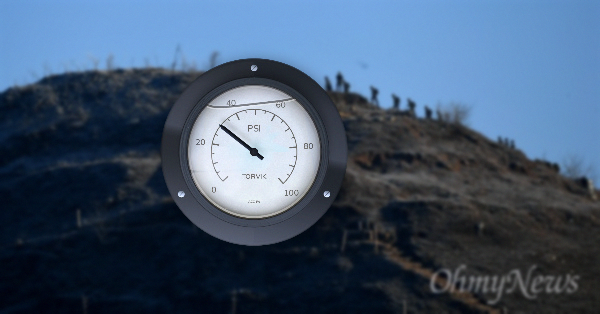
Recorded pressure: 30 psi
